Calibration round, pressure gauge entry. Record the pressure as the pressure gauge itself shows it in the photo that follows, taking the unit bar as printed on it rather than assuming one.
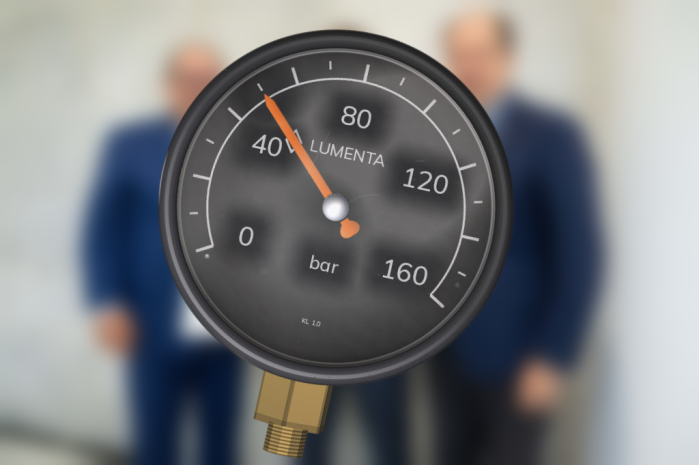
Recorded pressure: 50 bar
